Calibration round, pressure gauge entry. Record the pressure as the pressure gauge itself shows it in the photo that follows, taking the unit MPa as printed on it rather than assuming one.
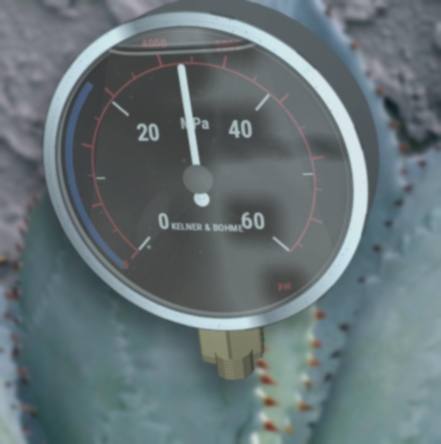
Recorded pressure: 30 MPa
